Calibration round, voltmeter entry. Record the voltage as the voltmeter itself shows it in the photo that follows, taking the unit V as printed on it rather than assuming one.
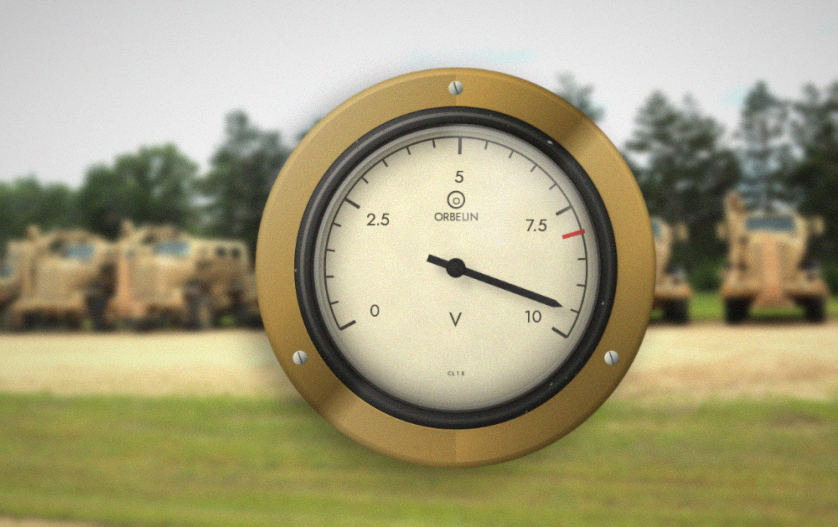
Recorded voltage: 9.5 V
